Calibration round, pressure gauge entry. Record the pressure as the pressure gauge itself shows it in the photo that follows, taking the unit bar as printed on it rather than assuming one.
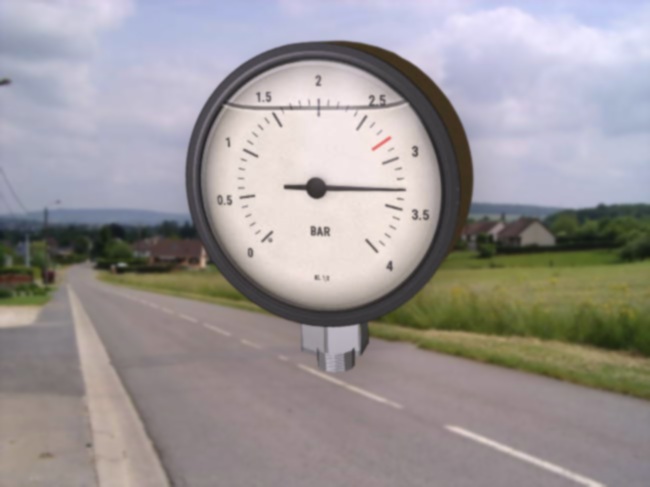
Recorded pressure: 3.3 bar
